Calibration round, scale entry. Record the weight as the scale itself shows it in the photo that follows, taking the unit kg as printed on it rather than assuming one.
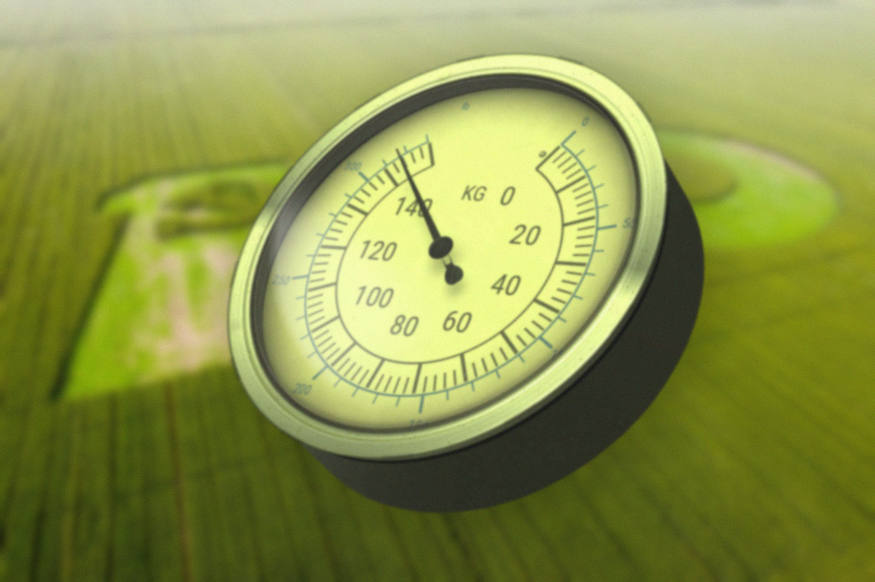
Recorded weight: 144 kg
